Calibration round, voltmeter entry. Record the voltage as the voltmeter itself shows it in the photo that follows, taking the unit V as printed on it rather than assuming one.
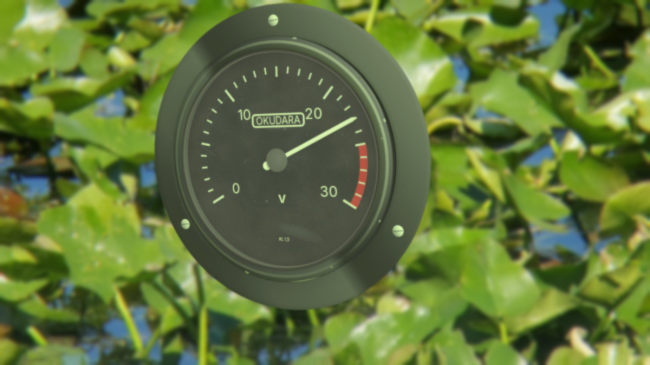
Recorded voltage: 23 V
